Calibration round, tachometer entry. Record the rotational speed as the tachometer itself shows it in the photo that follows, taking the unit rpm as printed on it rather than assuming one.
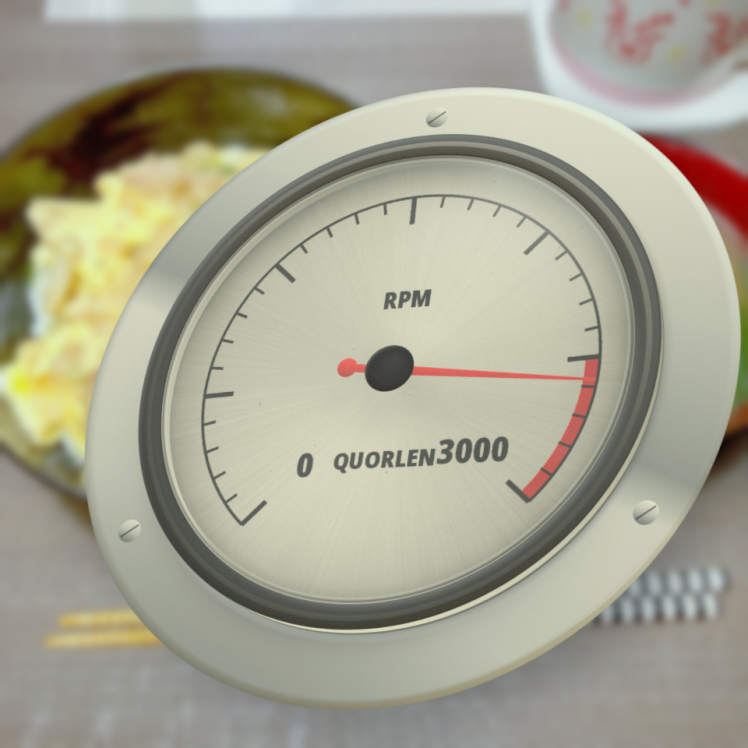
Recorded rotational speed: 2600 rpm
